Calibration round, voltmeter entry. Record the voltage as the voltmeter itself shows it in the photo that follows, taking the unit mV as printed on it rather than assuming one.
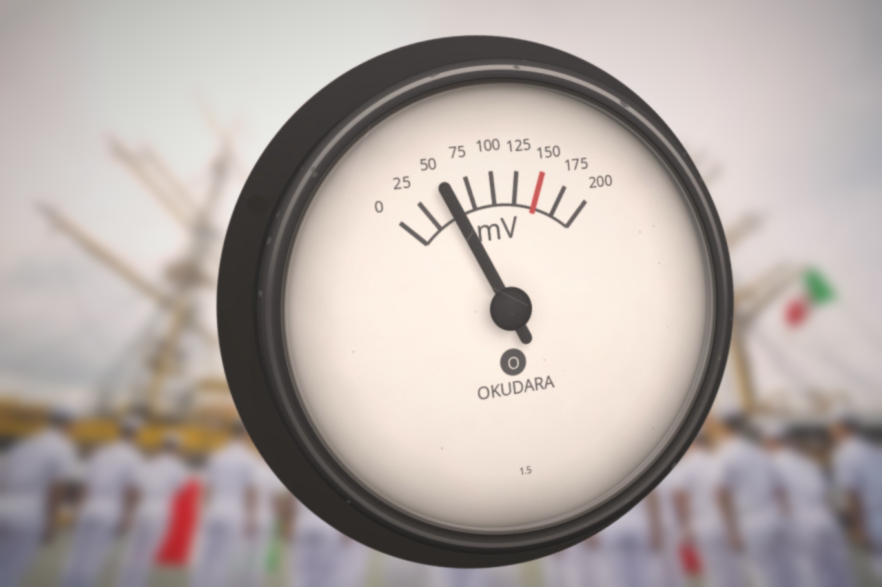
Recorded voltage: 50 mV
